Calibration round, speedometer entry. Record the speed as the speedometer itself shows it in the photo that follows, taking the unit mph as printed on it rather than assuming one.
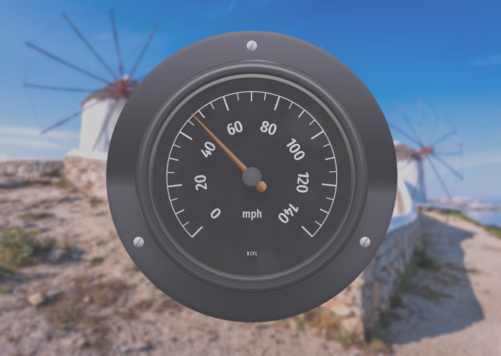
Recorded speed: 47.5 mph
